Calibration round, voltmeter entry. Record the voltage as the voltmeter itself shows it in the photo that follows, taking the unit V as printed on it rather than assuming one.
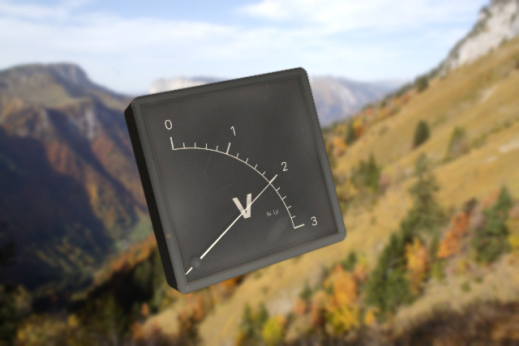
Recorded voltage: 2 V
